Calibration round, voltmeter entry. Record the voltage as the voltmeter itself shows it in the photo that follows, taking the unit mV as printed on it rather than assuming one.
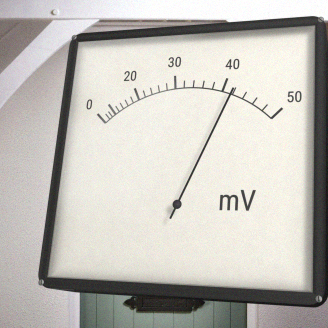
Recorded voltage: 42 mV
